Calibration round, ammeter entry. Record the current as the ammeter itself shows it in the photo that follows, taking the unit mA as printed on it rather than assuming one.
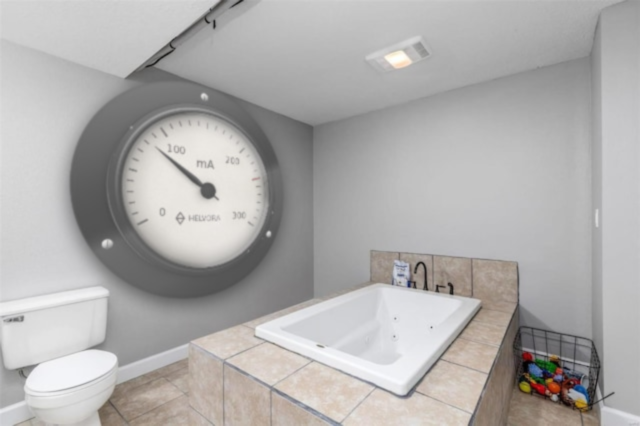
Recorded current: 80 mA
